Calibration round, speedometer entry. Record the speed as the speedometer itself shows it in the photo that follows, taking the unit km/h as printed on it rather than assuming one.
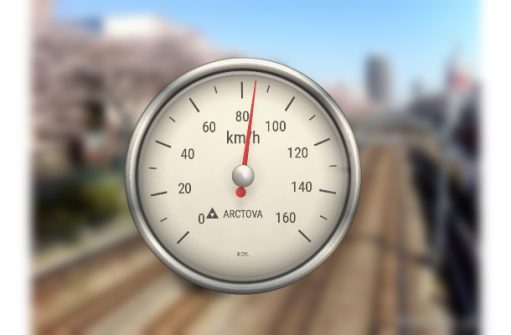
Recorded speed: 85 km/h
